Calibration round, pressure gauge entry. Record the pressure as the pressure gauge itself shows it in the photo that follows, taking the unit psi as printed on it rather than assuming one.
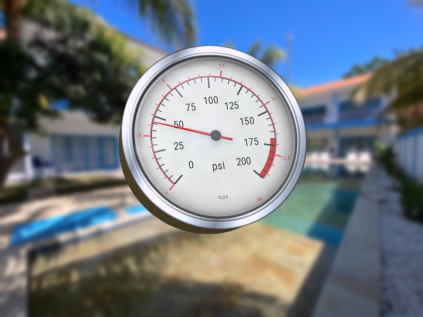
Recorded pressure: 45 psi
